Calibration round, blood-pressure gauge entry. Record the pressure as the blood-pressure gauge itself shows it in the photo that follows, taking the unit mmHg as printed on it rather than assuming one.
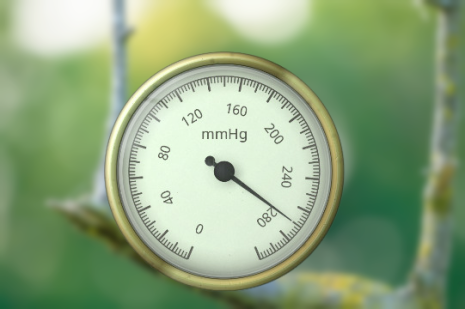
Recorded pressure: 270 mmHg
